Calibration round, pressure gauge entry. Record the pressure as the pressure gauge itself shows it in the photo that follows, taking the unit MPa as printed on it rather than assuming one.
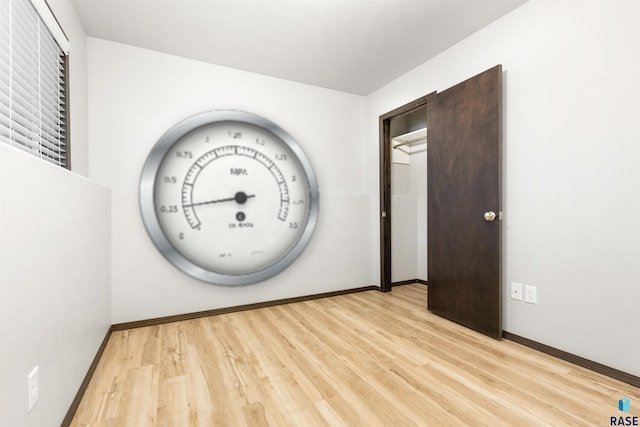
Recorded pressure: 0.25 MPa
